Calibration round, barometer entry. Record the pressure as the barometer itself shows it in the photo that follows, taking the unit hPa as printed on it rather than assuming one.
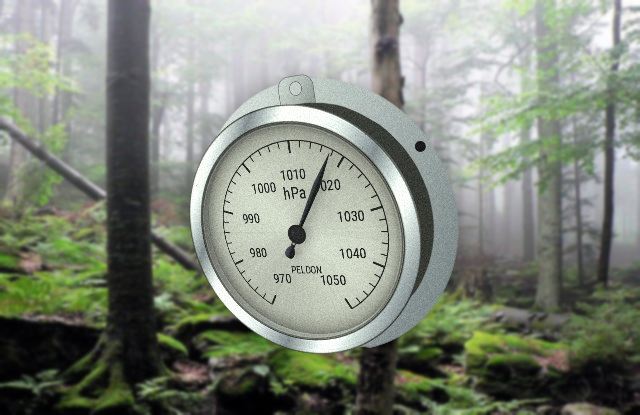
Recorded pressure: 1018 hPa
